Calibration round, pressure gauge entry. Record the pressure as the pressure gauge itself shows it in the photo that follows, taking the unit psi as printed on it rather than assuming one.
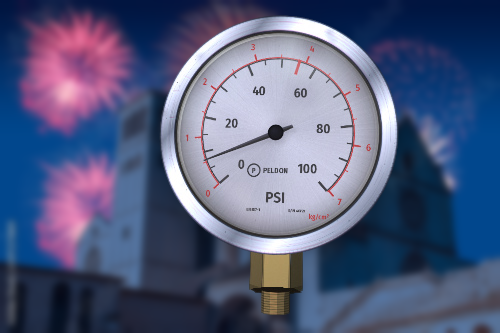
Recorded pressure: 7.5 psi
